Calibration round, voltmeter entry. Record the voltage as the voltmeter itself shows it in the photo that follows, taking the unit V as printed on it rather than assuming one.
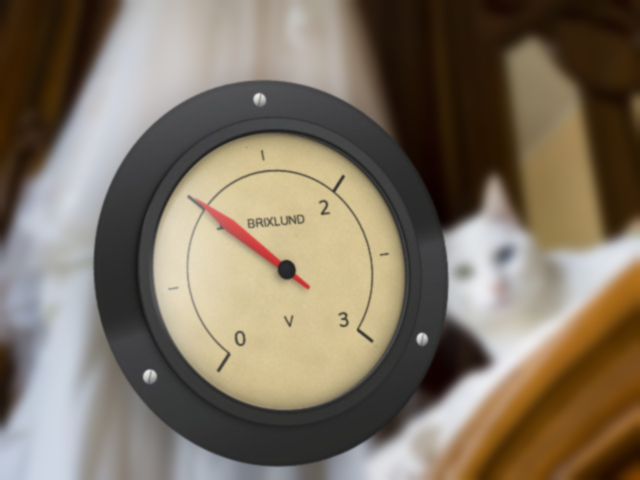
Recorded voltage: 1 V
